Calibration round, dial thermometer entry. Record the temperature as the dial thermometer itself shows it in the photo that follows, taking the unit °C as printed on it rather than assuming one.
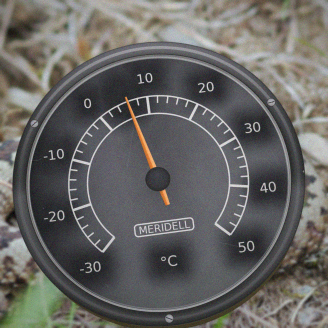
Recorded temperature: 6 °C
